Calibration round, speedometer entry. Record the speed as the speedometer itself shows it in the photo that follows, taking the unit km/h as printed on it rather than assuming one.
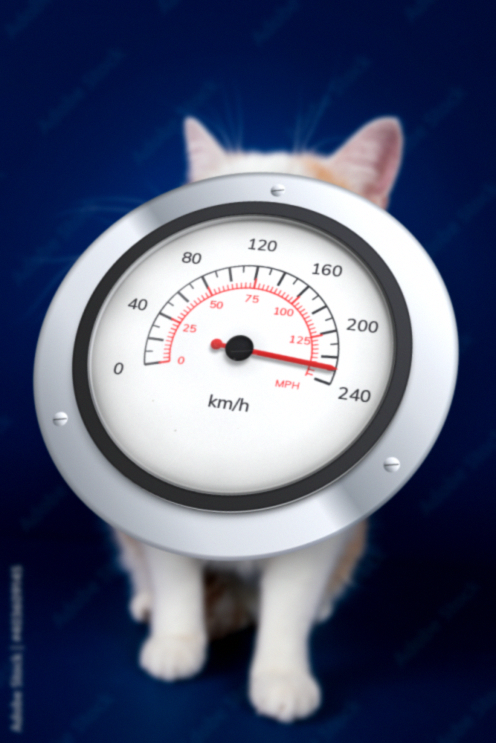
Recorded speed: 230 km/h
